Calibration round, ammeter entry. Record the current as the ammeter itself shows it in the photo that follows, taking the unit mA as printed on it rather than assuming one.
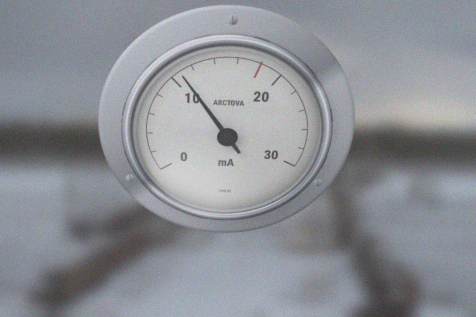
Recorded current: 11 mA
